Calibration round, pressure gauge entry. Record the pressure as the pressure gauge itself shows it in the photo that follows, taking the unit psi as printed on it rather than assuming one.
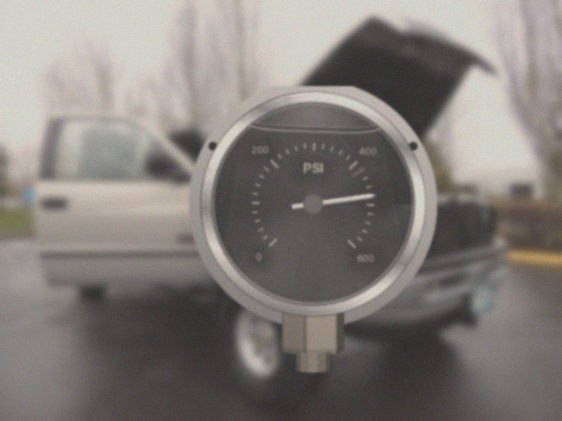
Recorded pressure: 480 psi
